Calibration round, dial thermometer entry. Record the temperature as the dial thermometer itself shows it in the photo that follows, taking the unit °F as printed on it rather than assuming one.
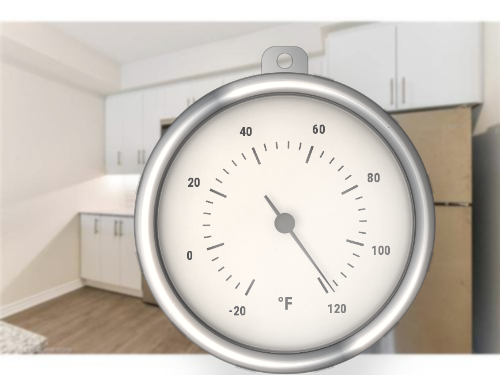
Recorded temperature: 118 °F
